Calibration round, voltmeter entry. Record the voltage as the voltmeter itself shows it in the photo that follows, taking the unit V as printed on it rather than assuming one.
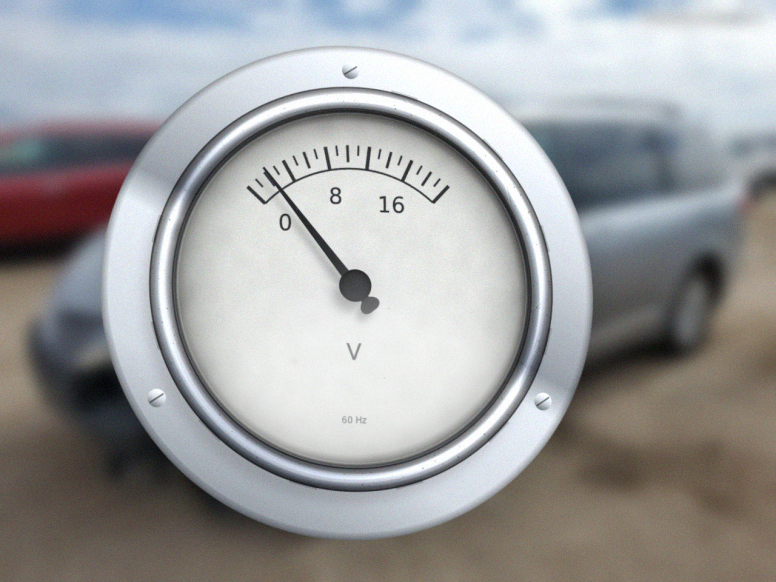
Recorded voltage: 2 V
